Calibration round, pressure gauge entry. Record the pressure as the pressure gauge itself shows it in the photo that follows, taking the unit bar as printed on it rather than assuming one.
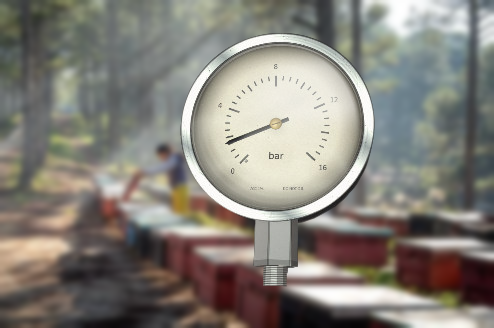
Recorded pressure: 1.5 bar
